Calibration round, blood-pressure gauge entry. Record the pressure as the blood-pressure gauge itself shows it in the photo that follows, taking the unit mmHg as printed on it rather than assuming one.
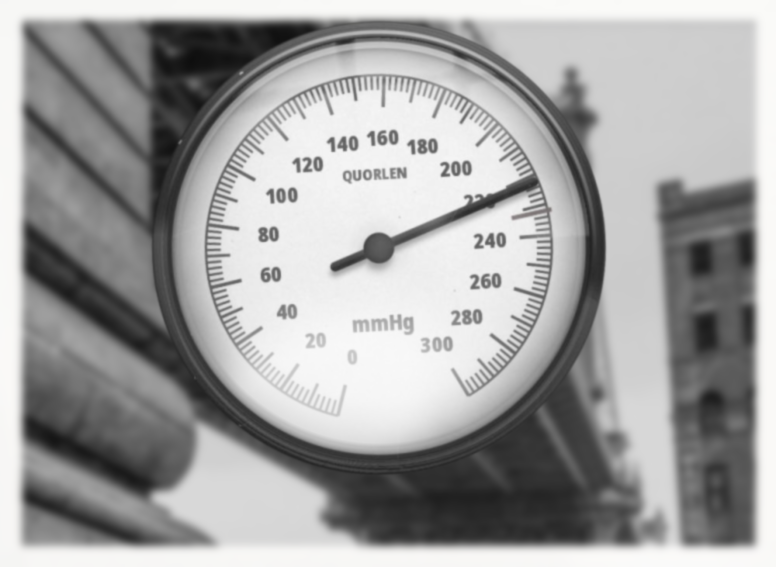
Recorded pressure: 222 mmHg
